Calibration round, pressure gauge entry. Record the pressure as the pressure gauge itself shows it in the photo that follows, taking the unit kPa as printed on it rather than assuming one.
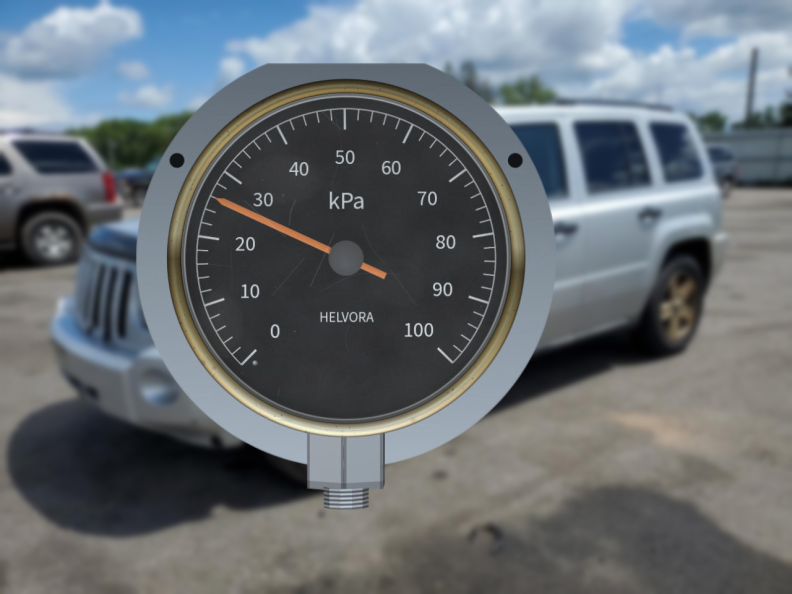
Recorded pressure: 26 kPa
